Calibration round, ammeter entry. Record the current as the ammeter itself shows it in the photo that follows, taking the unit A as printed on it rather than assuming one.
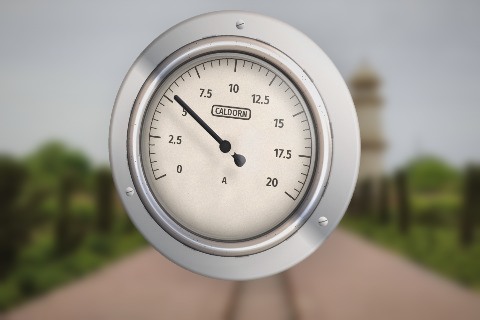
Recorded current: 5.5 A
